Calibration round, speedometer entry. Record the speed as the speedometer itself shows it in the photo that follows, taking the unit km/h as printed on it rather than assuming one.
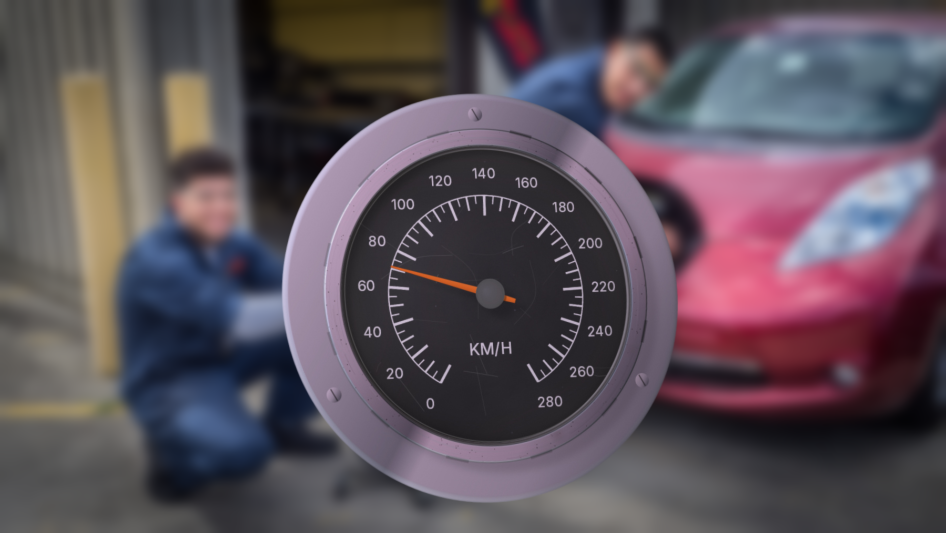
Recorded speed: 70 km/h
